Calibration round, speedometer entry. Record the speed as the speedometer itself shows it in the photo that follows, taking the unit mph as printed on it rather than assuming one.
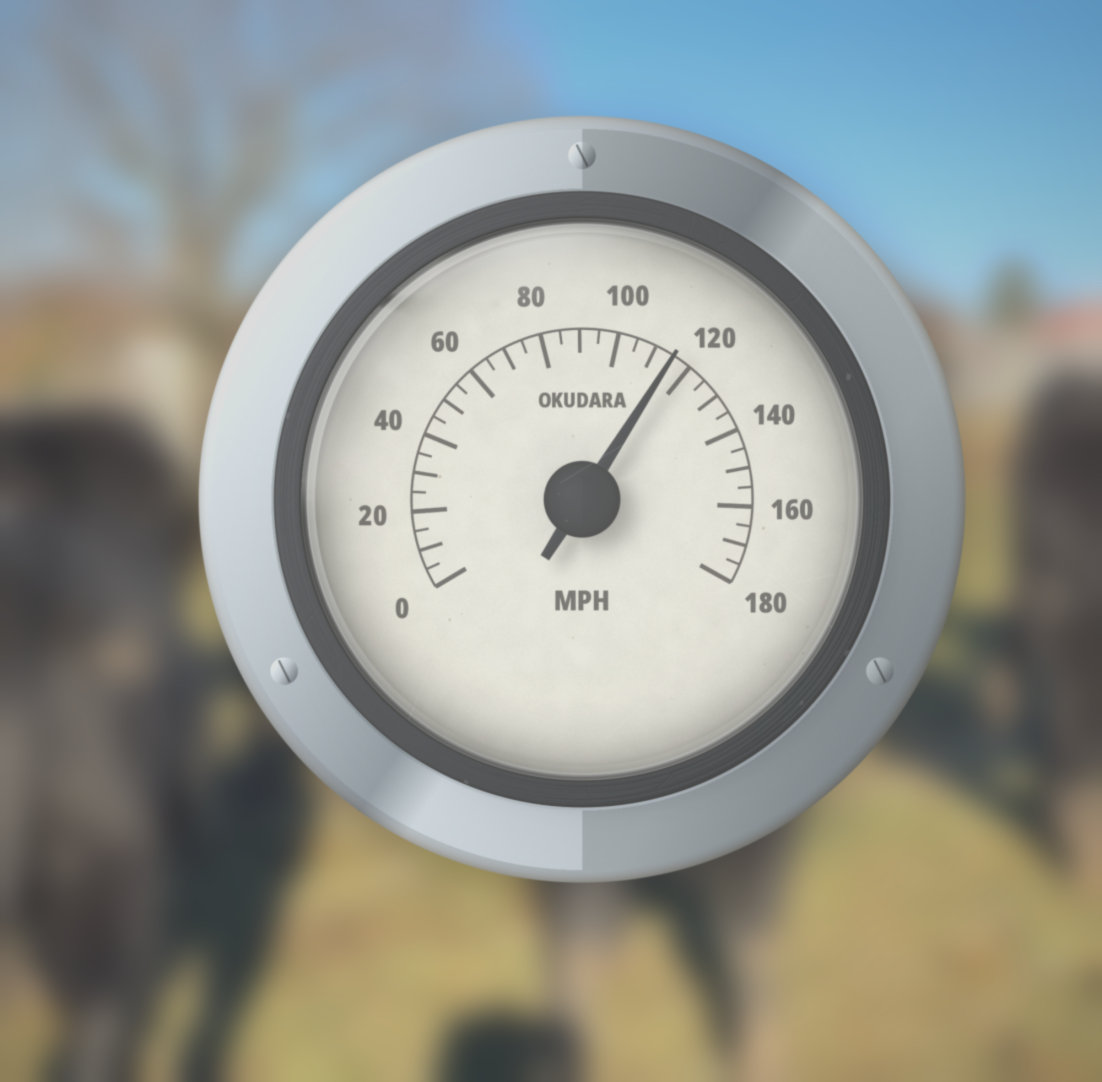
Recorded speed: 115 mph
